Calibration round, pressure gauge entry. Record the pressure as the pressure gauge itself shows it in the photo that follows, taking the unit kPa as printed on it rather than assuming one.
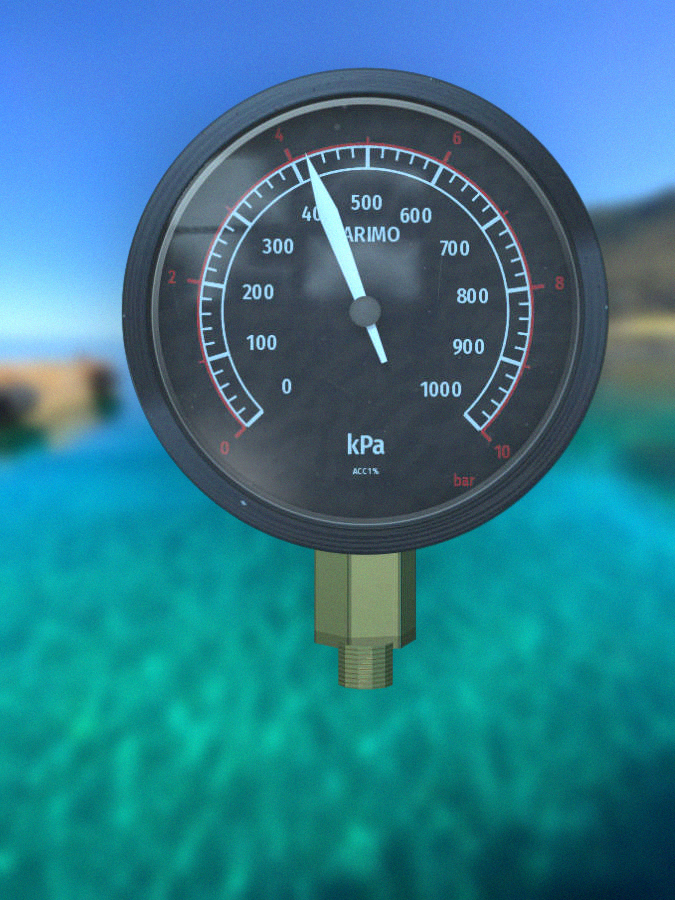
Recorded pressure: 420 kPa
